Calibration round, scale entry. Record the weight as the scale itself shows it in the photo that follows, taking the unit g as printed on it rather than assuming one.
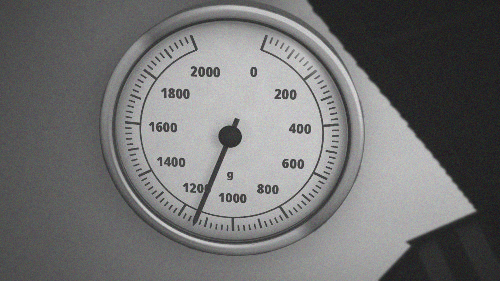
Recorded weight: 1140 g
